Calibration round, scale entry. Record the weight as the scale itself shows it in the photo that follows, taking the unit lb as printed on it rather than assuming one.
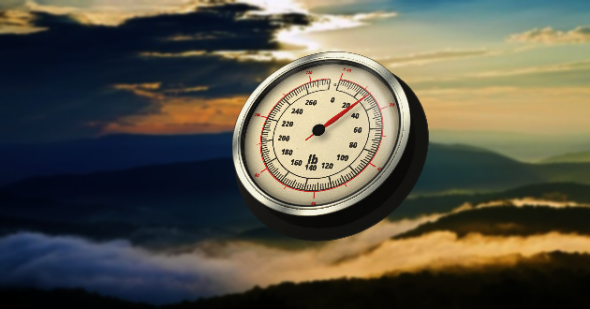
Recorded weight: 30 lb
